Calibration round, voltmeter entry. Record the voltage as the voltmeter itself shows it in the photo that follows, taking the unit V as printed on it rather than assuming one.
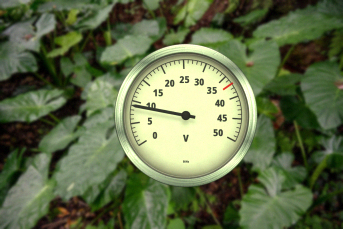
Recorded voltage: 9 V
